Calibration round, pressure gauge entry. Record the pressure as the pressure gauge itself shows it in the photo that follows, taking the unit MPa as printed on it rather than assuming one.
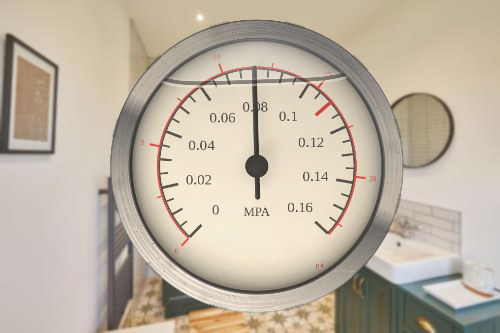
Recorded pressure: 0.08 MPa
